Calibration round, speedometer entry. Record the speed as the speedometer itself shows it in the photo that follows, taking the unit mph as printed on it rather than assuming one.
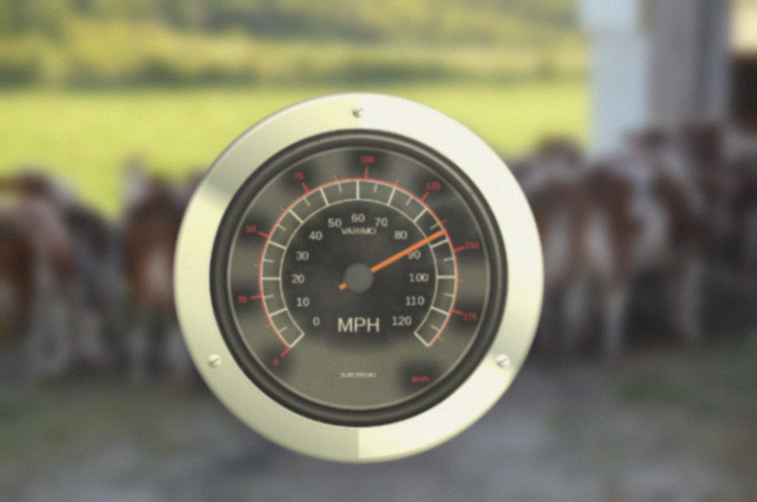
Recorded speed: 87.5 mph
